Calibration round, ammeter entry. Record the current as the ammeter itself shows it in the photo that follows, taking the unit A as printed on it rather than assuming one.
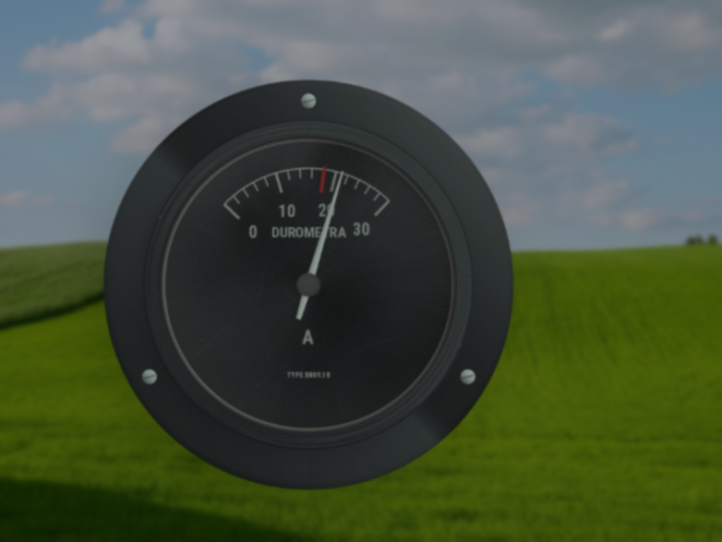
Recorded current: 21 A
